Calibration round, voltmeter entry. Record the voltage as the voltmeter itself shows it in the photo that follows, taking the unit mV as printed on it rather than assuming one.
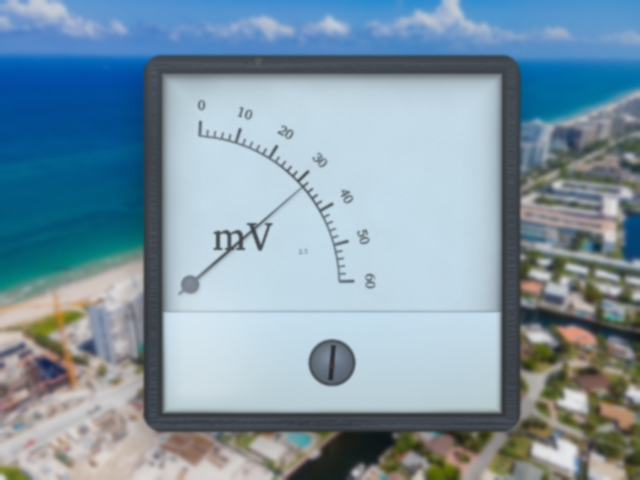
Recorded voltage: 32 mV
